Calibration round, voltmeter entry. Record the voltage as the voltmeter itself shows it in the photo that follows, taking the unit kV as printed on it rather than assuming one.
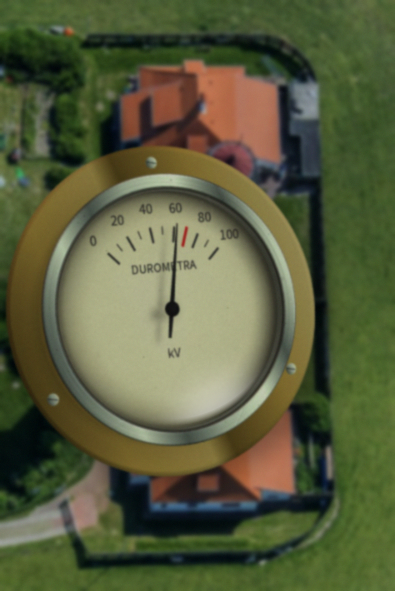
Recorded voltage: 60 kV
